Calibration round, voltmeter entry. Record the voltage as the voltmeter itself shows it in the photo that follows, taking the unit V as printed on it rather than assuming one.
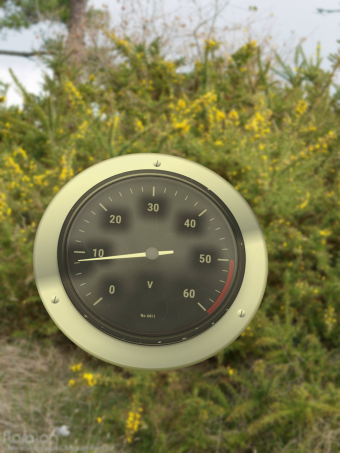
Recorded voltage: 8 V
